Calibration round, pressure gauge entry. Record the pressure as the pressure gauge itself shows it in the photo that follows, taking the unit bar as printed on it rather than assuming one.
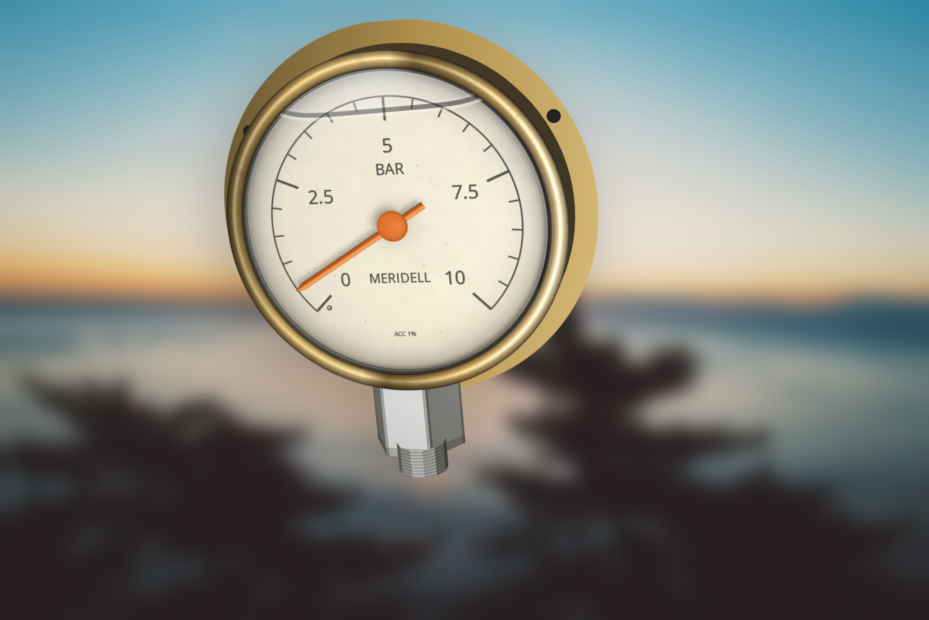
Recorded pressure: 0.5 bar
